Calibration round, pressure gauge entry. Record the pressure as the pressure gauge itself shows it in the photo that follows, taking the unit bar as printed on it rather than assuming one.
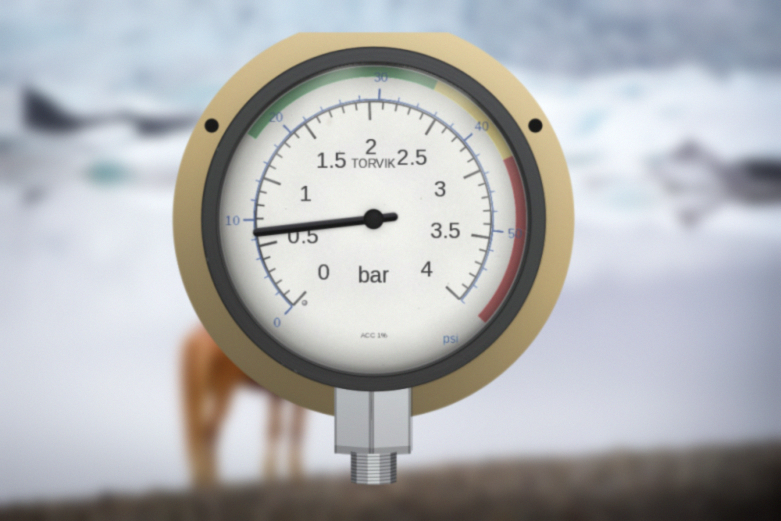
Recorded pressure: 0.6 bar
